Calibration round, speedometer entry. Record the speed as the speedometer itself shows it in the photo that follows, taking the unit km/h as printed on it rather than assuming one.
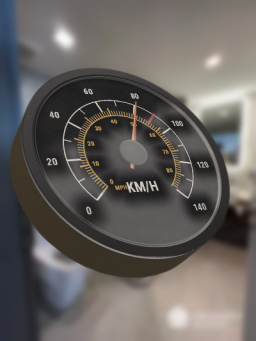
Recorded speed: 80 km/h
